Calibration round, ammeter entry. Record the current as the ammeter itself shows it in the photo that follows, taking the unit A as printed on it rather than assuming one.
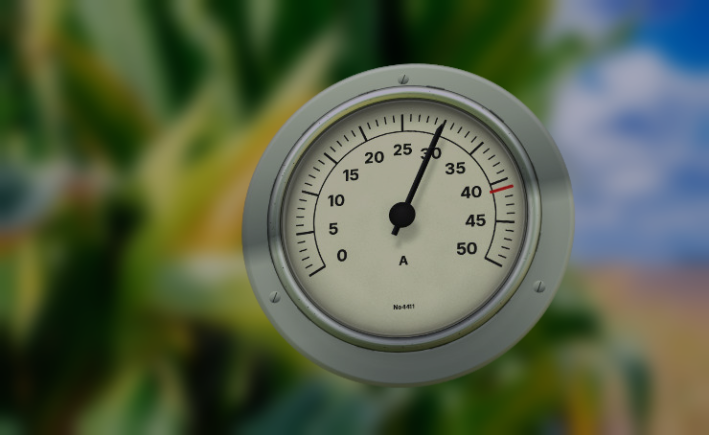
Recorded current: 30 A
